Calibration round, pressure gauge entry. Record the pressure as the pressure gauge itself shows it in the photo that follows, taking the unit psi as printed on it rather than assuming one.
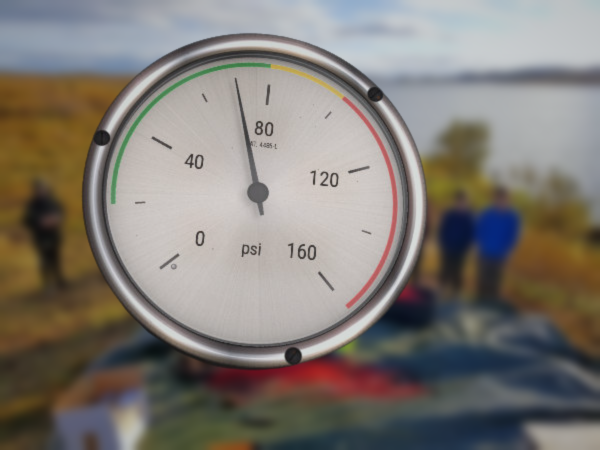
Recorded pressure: 70 psi
